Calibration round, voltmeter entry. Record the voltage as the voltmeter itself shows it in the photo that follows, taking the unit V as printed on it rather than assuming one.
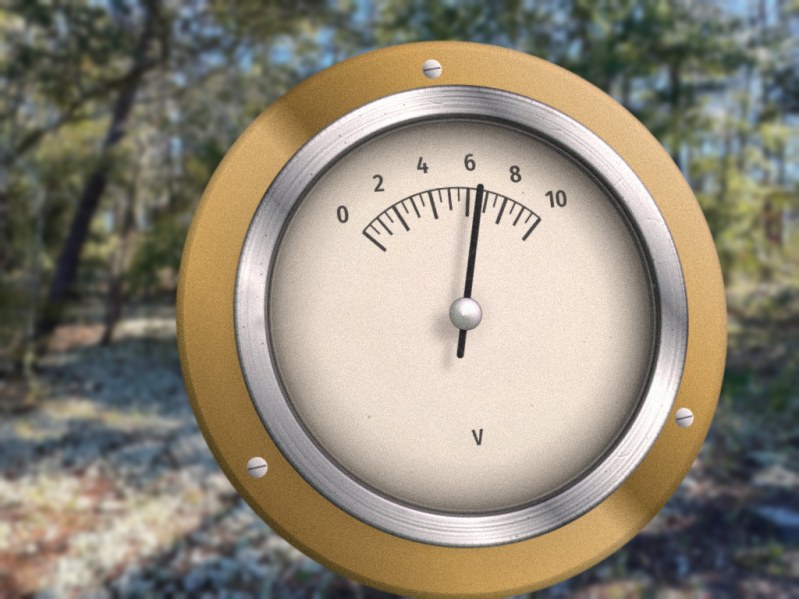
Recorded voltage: 6.5 V
